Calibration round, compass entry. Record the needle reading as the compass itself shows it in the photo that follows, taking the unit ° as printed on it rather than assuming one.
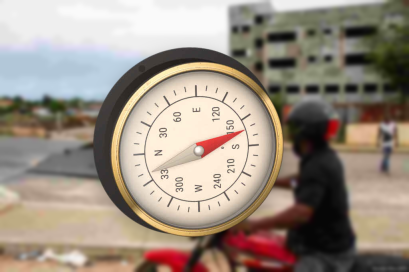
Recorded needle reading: 160 °
